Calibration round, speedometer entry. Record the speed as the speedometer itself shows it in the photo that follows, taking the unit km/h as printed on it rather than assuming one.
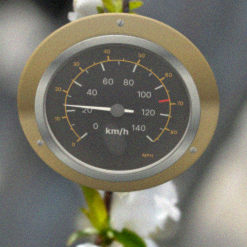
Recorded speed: 25 km/h
